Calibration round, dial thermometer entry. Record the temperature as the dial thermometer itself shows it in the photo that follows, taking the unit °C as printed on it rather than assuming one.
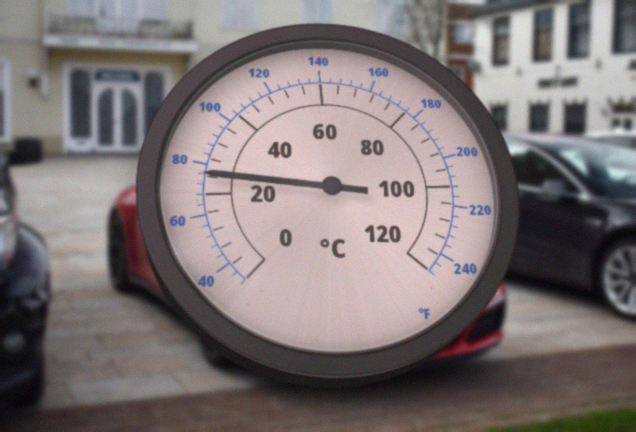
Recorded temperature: 24 °C
